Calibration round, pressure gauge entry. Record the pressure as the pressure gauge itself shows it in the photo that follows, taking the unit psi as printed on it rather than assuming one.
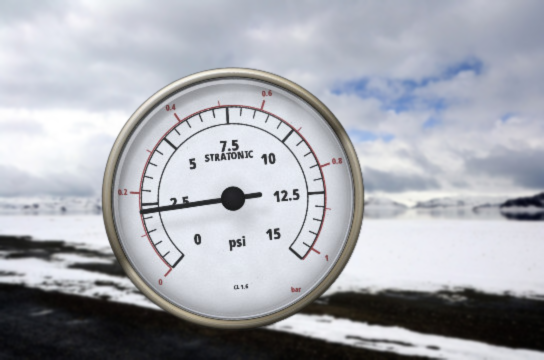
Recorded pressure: 2.25 psi
